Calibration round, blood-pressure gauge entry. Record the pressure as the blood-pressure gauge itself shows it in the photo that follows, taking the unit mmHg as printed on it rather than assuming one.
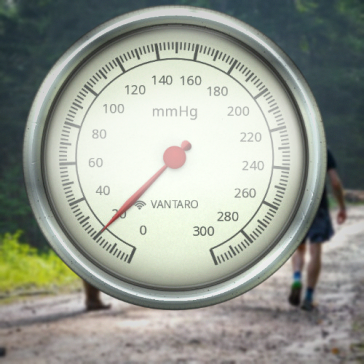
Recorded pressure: 20 mmHg
